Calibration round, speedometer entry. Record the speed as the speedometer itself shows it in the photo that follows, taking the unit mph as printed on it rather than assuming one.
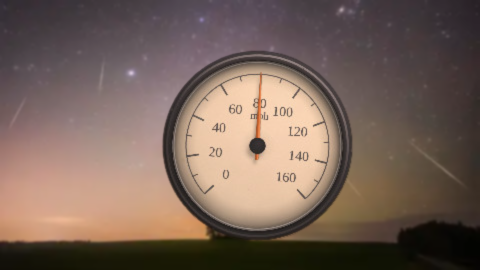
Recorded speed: 80 mph
